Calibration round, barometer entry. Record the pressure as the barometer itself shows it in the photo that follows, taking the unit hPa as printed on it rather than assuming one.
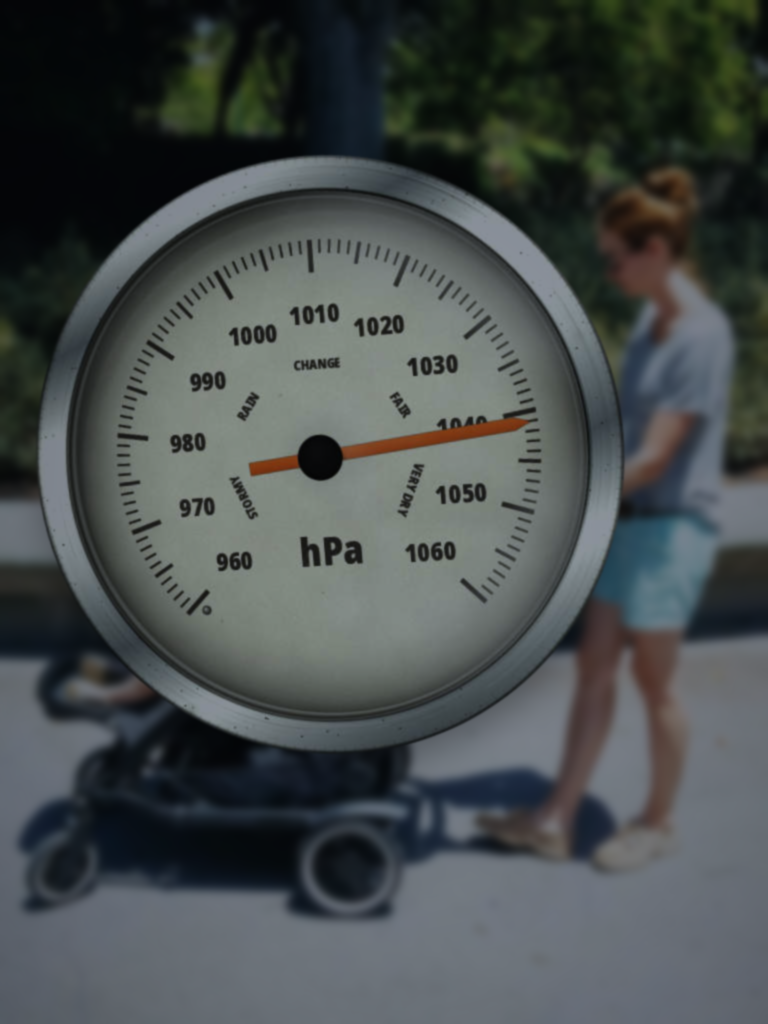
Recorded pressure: 1041 hPa
